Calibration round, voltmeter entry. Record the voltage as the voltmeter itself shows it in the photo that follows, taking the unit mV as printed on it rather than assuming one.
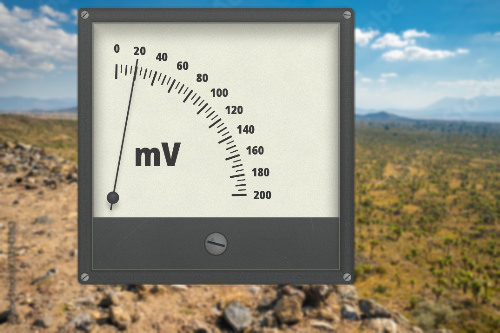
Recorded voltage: 20 mV
